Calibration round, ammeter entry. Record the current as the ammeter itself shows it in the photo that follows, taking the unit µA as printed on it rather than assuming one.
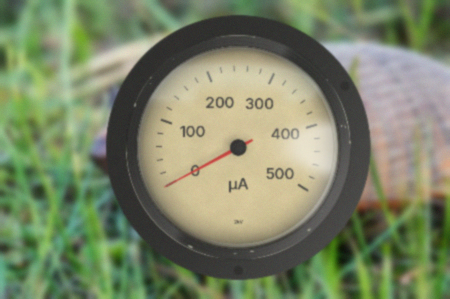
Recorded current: 0 µA
